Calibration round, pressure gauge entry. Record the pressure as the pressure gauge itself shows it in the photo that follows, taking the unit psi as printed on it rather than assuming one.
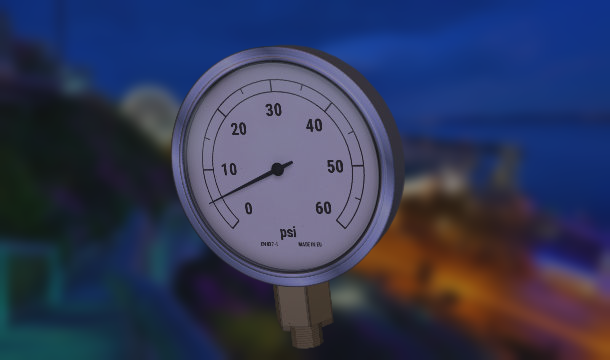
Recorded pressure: 5 psi
